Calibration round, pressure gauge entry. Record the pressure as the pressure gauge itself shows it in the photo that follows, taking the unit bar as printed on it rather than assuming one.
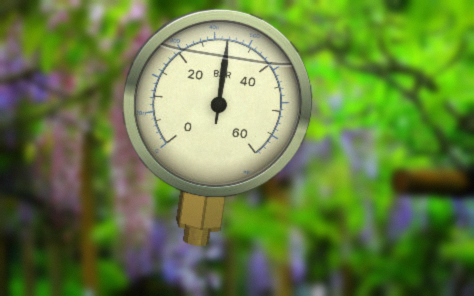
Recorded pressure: 30 bar
